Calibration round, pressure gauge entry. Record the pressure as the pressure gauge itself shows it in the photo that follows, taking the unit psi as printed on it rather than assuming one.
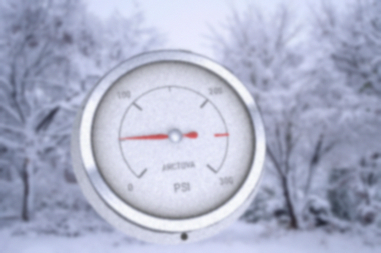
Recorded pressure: 50 psi
